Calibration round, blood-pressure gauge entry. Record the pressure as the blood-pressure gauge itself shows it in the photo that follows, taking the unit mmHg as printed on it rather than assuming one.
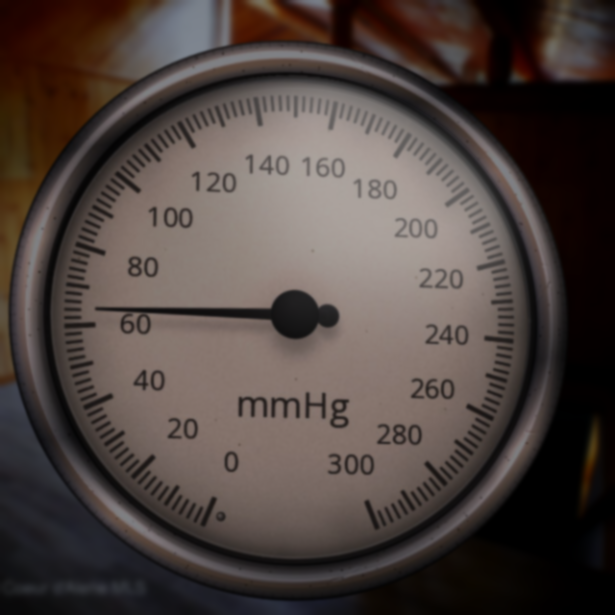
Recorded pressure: 64 mmHg
